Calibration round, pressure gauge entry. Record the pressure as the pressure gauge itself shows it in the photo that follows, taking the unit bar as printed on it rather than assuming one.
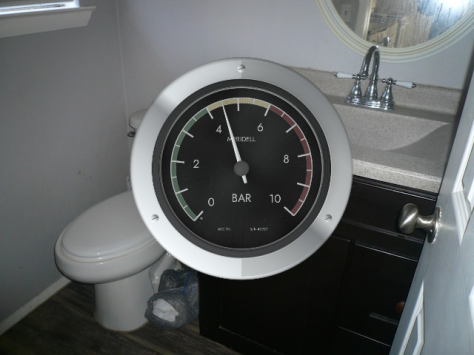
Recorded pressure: 4.5 bar
